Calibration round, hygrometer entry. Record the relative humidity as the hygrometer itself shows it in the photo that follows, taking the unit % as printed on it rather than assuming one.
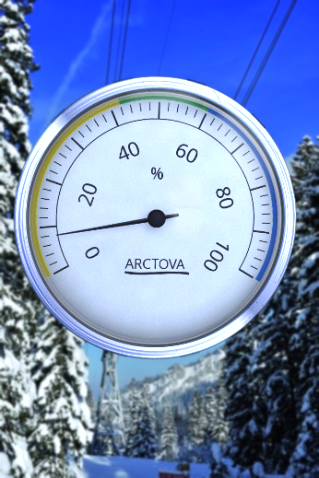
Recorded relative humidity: 8 %
